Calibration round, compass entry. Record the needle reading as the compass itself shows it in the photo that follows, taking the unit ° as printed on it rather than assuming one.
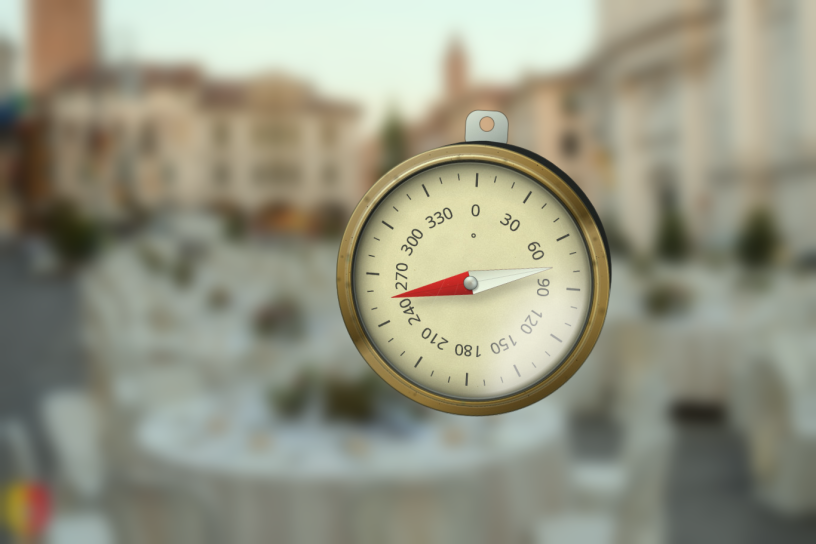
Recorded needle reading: 255 °
